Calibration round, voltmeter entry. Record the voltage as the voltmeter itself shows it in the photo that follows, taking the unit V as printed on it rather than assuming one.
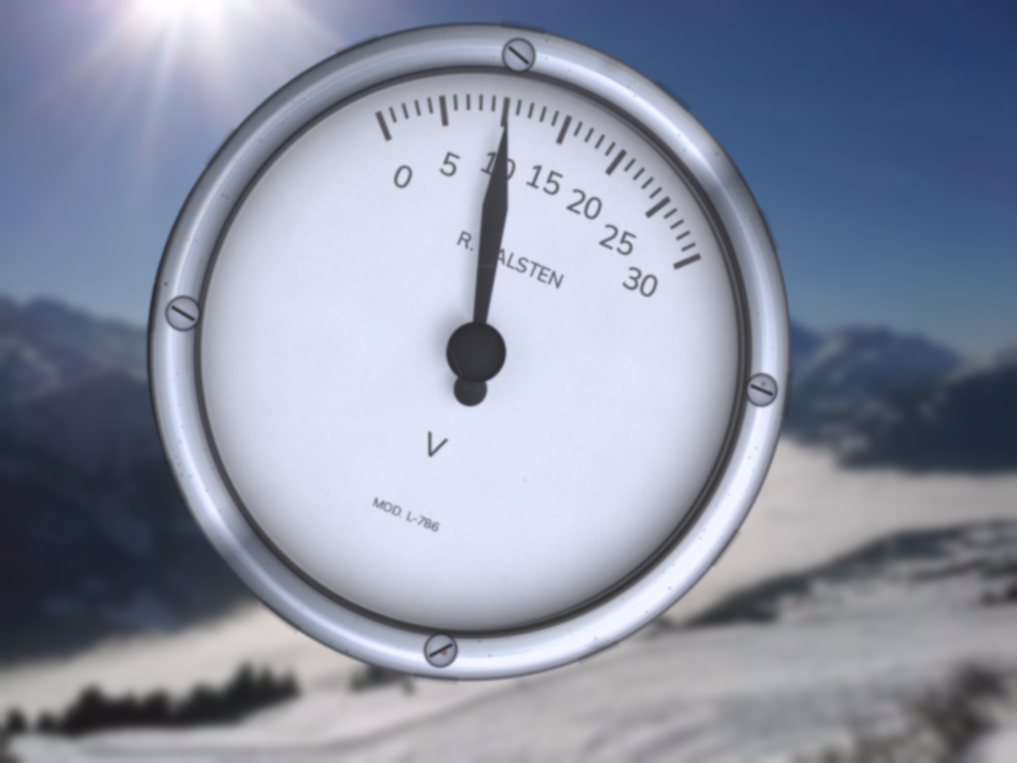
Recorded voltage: 10 V
